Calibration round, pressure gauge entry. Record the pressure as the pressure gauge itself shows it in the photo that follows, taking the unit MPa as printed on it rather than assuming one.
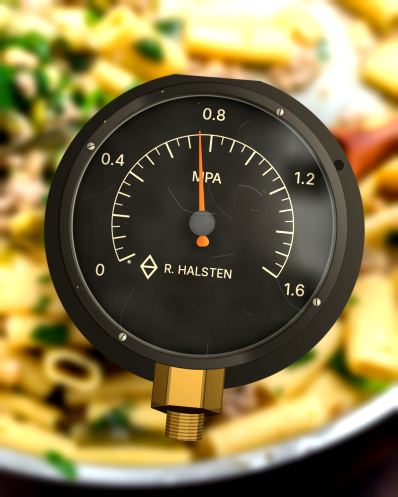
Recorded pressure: 0.75 MPa
